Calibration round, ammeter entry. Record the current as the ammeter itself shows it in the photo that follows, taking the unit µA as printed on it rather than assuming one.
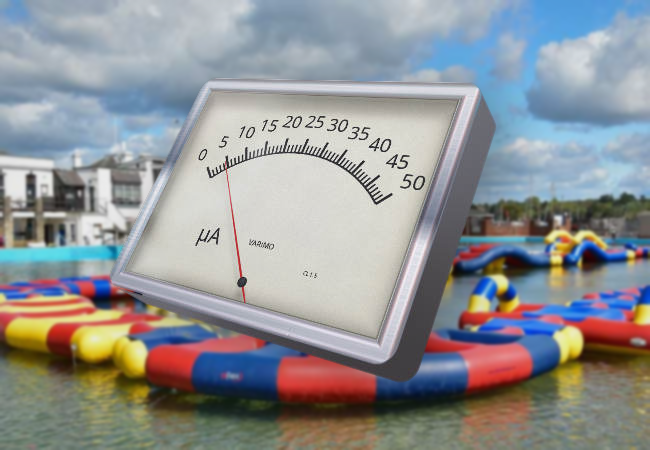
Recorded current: 5 µA
